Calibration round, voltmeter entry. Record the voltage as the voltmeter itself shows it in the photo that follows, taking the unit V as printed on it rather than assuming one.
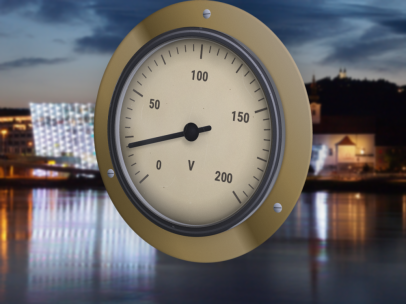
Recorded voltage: 20 V
